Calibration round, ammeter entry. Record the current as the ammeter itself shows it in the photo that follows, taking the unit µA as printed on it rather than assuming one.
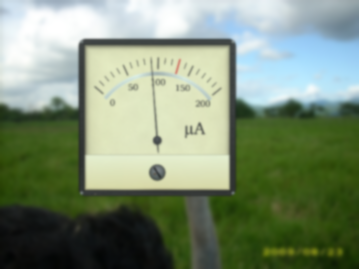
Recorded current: 90 µA
